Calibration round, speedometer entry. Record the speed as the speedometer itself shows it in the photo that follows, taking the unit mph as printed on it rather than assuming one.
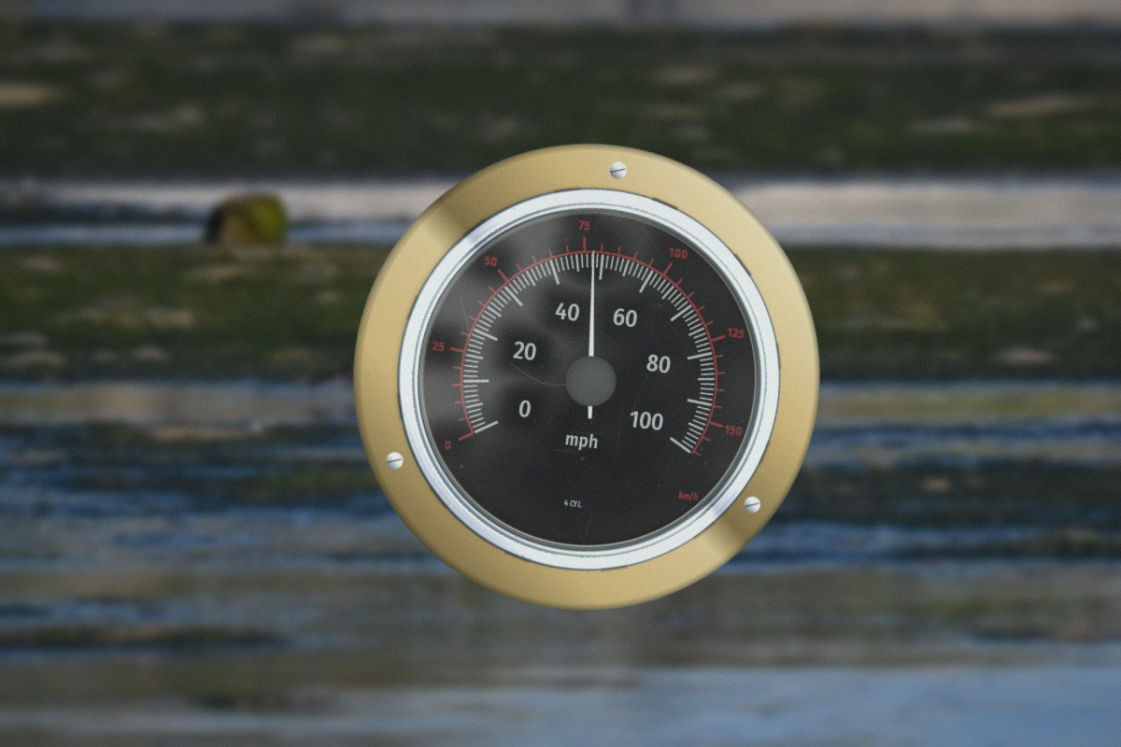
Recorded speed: 48 mph
